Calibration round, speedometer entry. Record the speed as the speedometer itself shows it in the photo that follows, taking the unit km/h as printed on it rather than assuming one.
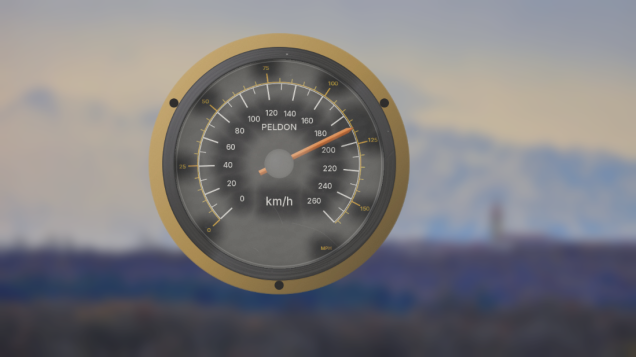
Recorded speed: 190 km/h
